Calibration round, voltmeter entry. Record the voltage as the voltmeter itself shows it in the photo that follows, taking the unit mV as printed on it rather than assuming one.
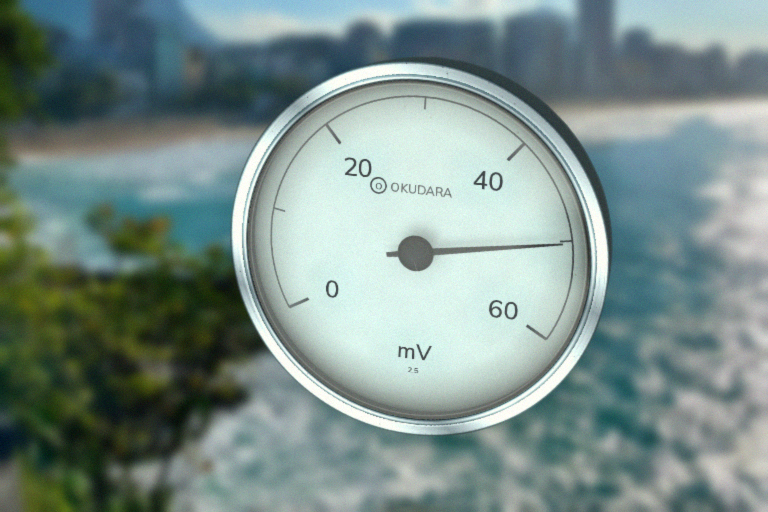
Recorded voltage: 50 mV
